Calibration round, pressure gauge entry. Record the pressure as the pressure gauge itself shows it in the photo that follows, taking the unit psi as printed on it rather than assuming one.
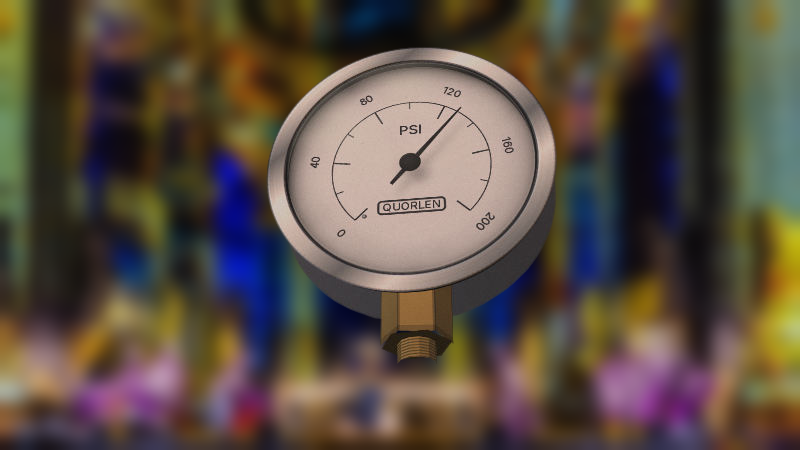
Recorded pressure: 130 psi
